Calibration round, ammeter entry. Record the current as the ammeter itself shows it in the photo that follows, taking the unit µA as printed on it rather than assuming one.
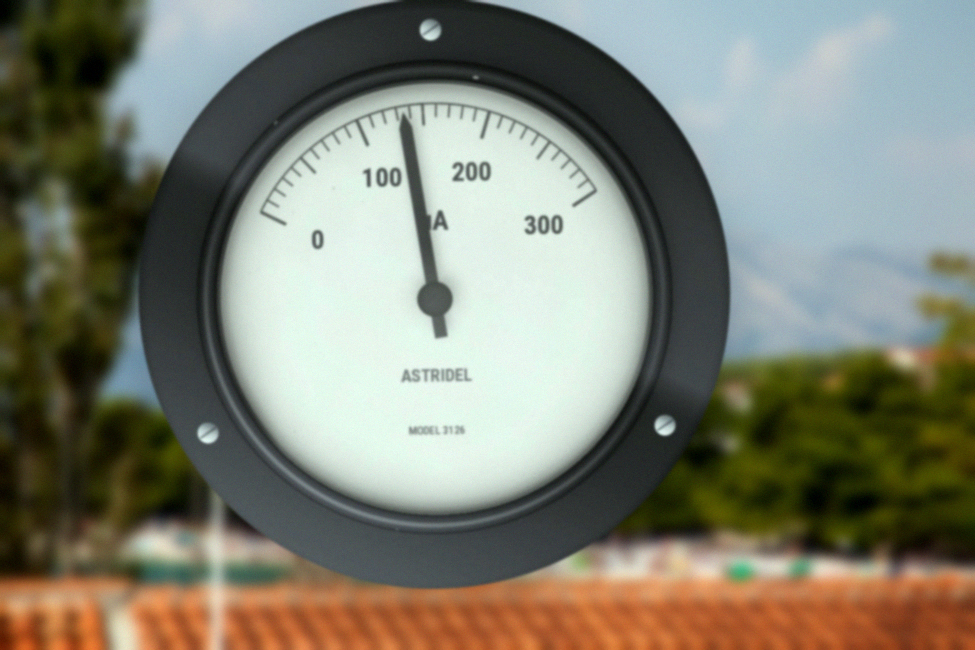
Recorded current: 135 µA
